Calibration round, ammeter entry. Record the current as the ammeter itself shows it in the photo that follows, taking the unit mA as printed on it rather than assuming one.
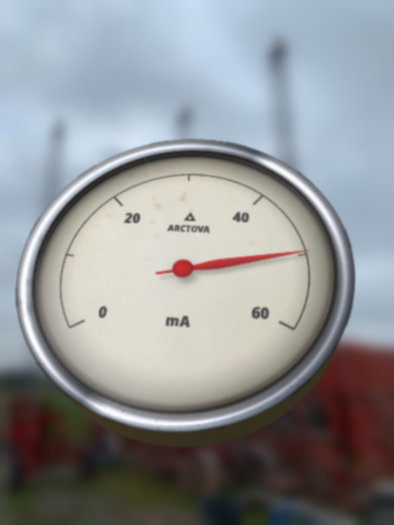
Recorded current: 50 mA
